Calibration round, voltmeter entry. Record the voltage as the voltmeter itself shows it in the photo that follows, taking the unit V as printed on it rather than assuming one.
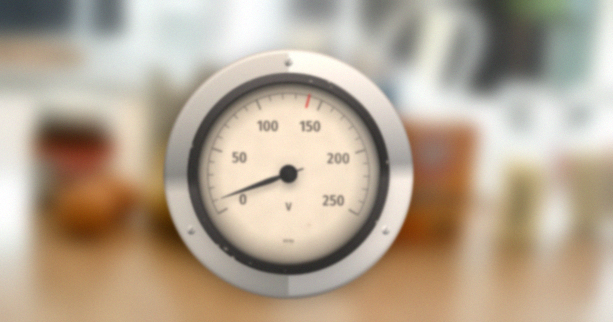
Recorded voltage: 10 V
